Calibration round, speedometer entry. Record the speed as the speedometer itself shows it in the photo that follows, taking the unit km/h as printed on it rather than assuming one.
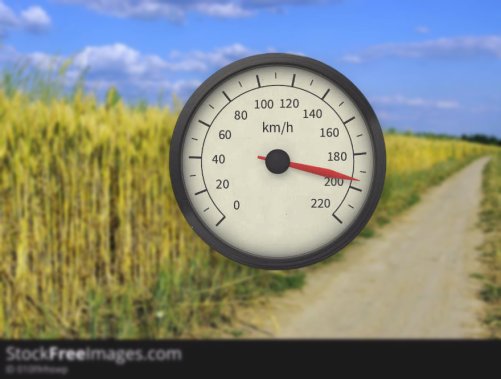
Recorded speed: 195 km/h
